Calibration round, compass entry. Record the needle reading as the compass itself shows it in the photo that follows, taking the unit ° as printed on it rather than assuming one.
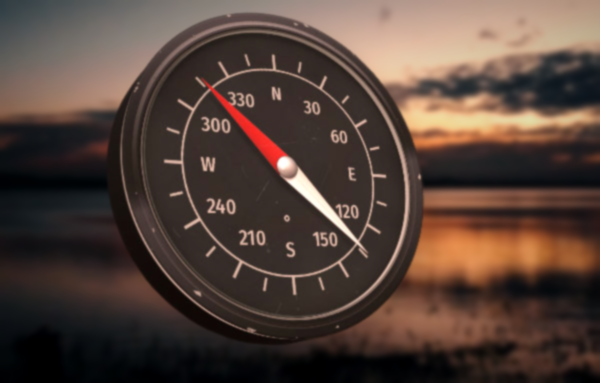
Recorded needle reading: 315 °
